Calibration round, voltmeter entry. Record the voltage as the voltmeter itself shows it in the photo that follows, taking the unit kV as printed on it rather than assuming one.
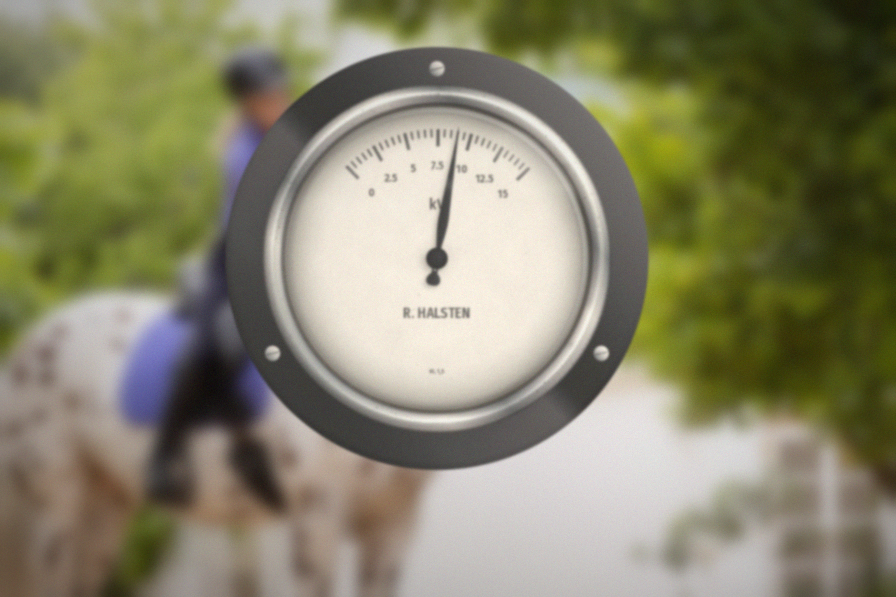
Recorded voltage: 9 kV
